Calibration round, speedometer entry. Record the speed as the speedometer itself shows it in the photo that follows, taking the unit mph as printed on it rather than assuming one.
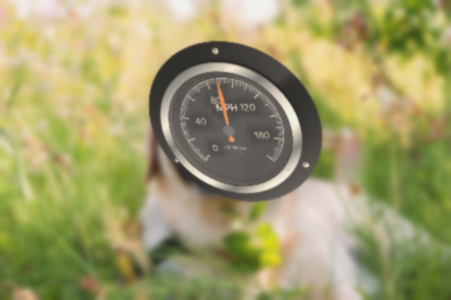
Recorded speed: 90 mph
